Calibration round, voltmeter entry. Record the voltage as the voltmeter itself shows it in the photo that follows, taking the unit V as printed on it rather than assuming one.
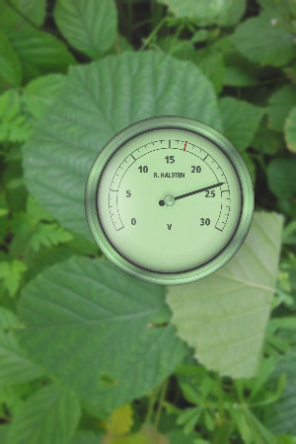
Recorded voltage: 24 V
